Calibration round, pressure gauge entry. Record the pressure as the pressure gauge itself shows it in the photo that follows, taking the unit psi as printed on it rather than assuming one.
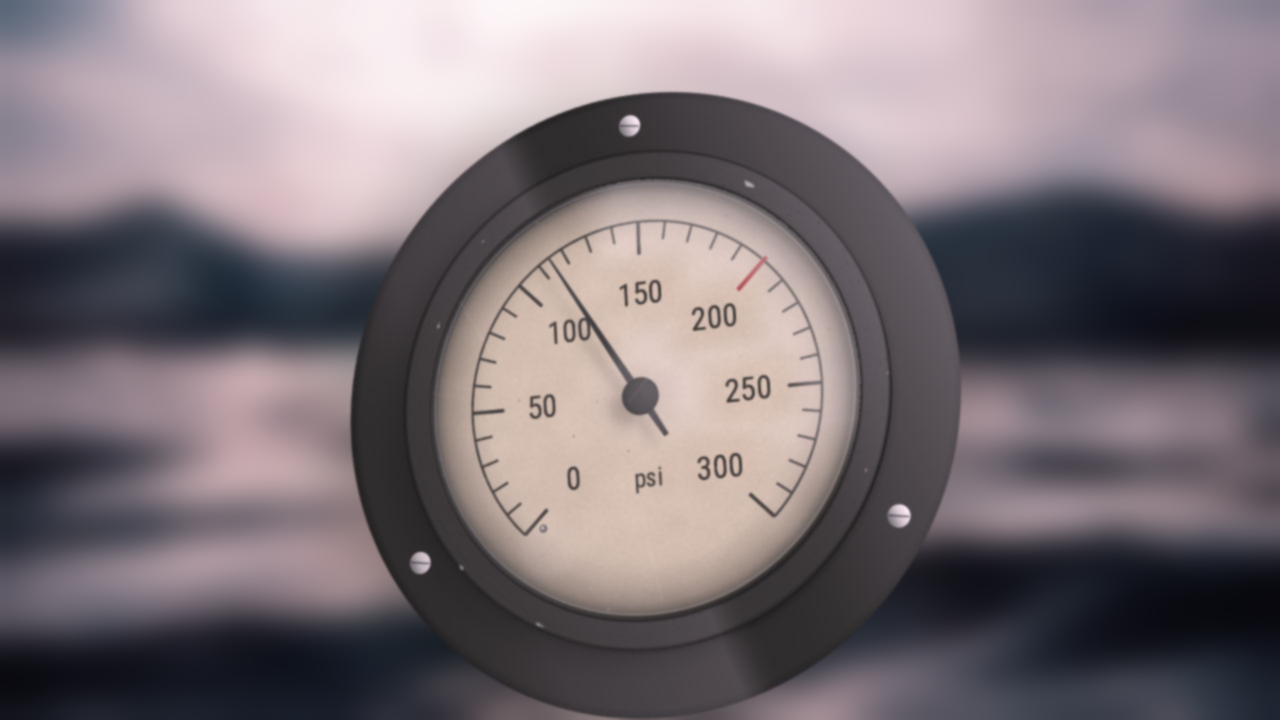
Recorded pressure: 115 psi
